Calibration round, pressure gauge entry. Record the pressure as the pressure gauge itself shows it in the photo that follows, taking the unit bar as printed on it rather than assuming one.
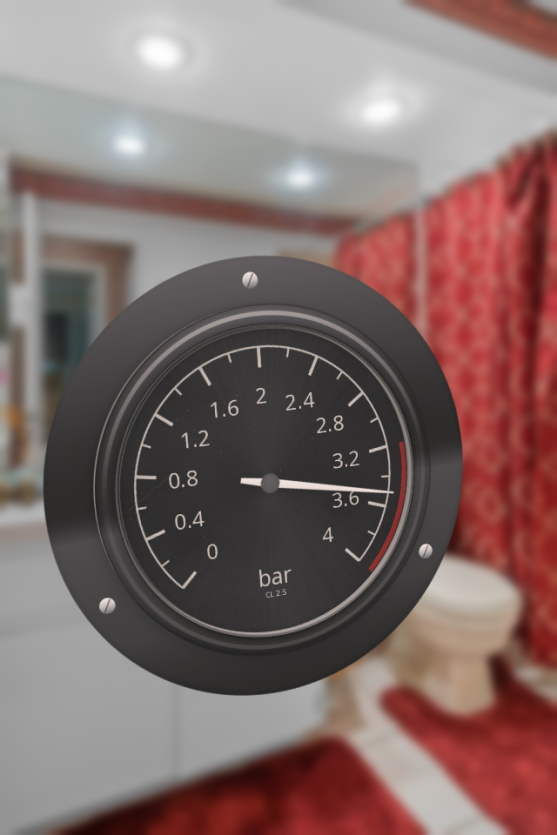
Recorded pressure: 3.5 bar
